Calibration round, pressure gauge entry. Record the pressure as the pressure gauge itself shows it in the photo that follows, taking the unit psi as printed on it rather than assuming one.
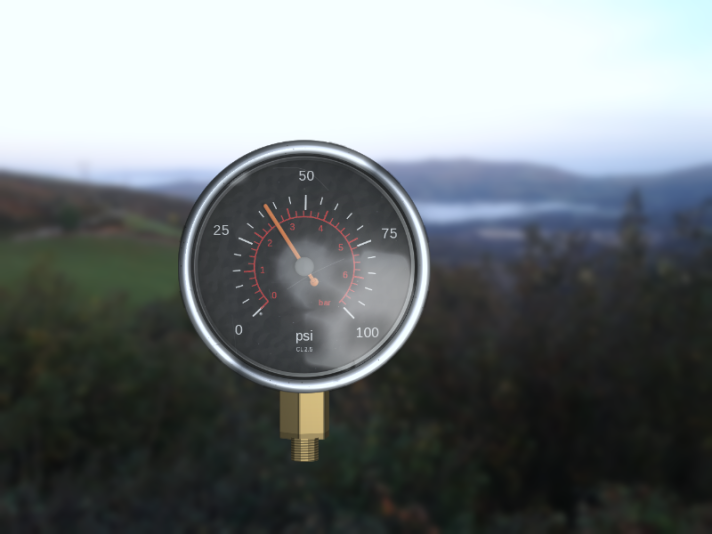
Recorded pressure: 37.5 psi
